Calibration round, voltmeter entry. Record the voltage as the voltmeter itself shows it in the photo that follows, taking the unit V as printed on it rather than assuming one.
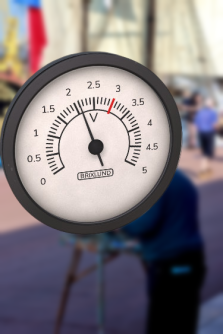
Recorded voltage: 2.1 V
